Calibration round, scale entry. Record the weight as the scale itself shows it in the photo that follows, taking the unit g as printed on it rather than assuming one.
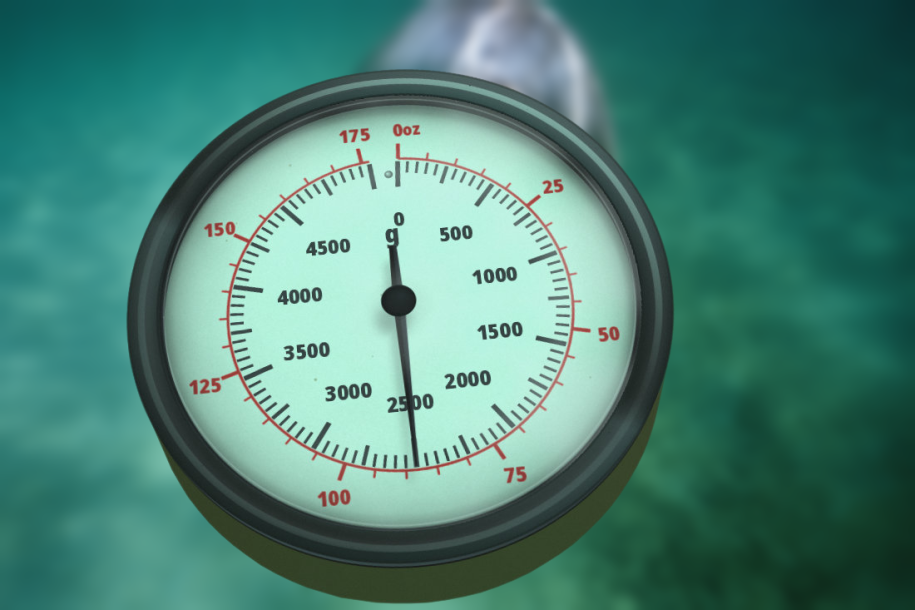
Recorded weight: 2500 g
